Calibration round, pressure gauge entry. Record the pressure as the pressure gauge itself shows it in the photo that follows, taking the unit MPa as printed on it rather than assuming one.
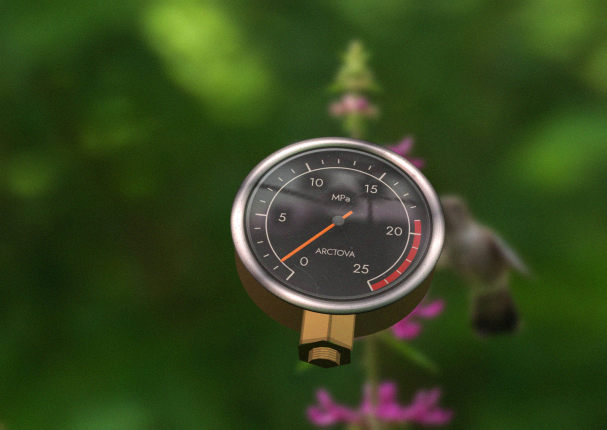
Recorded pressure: 1 MPa
